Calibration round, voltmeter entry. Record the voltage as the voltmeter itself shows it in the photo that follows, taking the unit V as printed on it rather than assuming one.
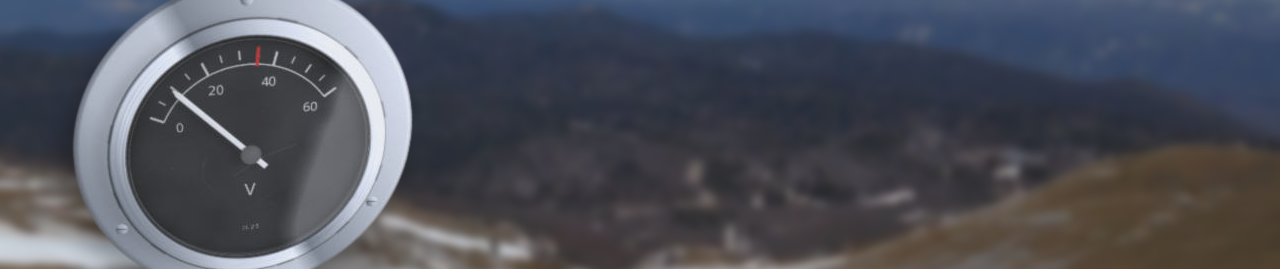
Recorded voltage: 10 V
